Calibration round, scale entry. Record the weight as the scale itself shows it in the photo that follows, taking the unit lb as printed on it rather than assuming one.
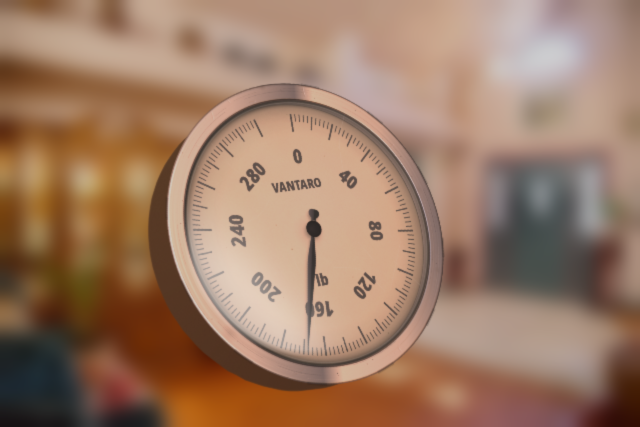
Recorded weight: 170 lb
